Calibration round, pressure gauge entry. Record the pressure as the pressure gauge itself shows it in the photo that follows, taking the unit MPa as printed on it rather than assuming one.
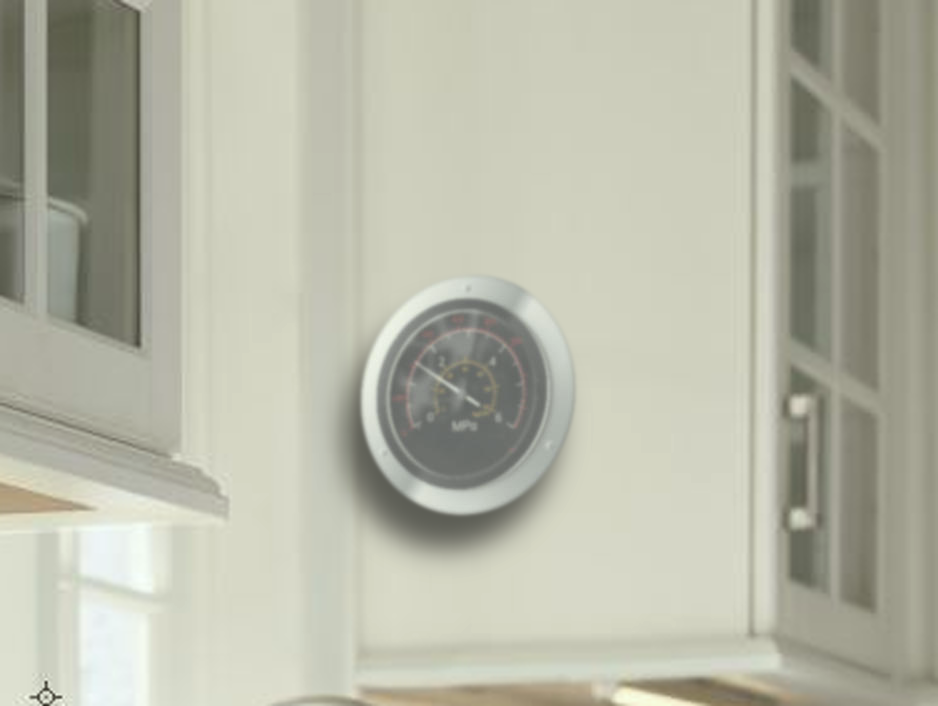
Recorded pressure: 1.5 MPa
